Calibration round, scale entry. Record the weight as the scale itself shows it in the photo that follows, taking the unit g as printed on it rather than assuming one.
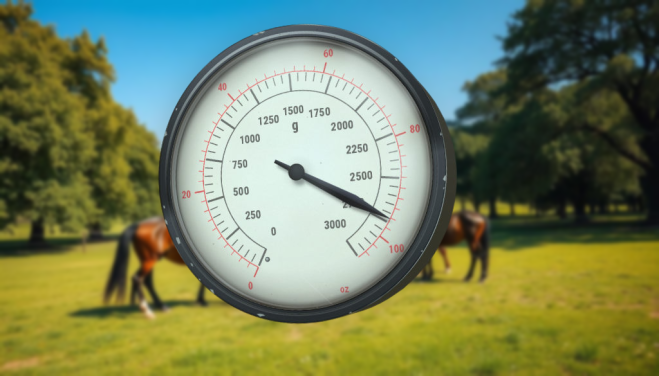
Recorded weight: 2725 g
